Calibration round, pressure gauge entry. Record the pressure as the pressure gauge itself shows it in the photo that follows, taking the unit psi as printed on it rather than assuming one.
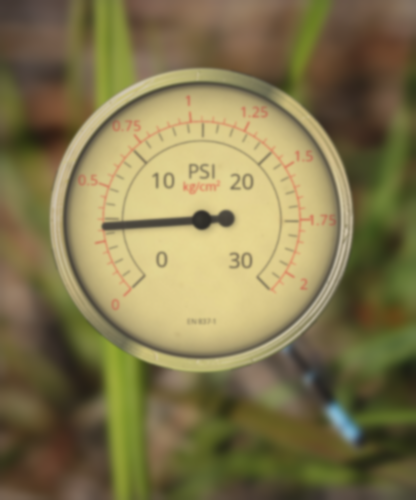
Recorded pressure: 4.5 psi
